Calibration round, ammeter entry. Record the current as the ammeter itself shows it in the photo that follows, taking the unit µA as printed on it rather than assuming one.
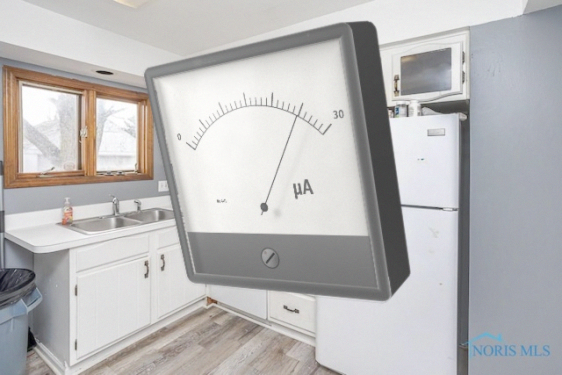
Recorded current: 25 µA
